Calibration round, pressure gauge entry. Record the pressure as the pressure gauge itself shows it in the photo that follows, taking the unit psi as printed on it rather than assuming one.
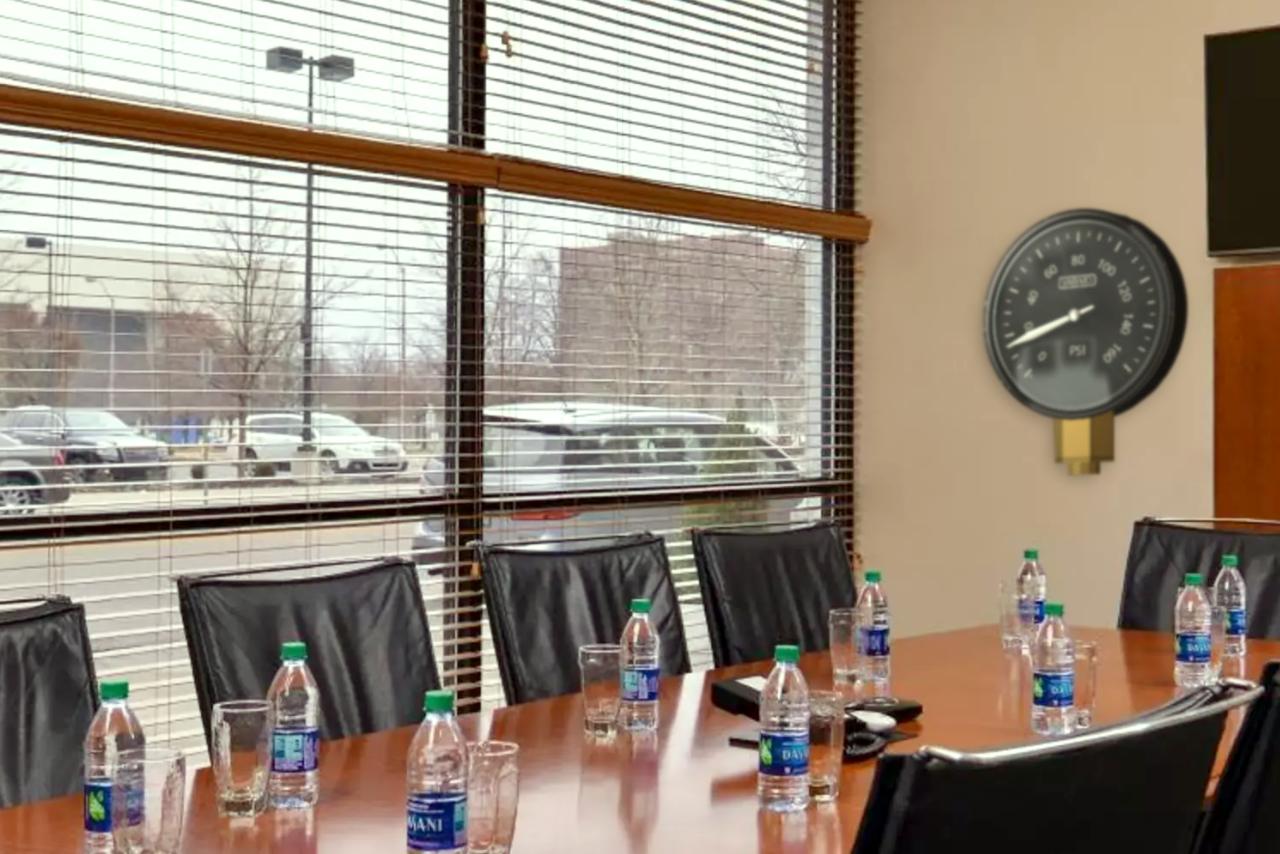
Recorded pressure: 15 psi
